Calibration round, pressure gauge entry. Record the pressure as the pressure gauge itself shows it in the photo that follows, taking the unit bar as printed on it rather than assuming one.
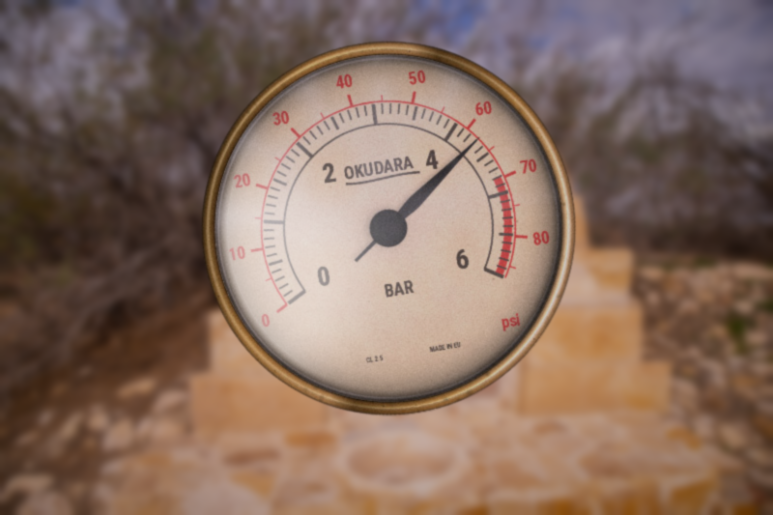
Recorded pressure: 4.3 bar
